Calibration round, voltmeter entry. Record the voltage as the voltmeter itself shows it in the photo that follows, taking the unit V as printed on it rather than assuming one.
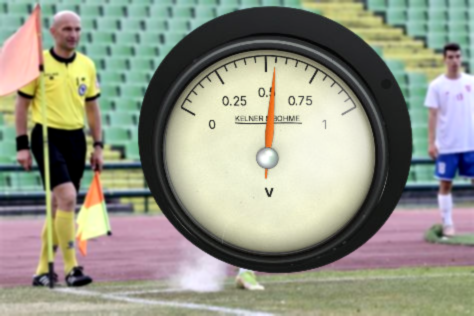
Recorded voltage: 0.55 V
